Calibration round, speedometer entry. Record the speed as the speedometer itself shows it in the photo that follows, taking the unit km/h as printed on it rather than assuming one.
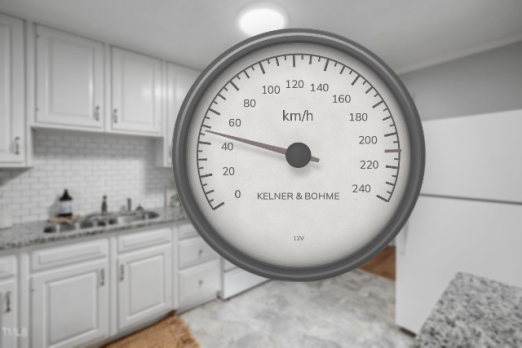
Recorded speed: 47.5 km/h
